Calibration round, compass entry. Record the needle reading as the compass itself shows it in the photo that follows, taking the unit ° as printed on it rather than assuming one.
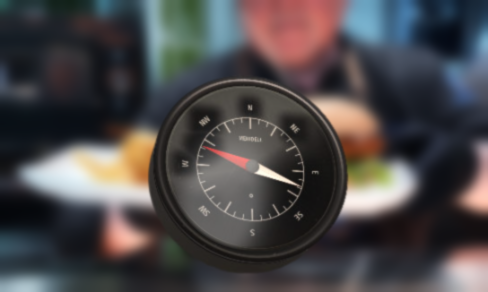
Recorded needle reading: 290 °
